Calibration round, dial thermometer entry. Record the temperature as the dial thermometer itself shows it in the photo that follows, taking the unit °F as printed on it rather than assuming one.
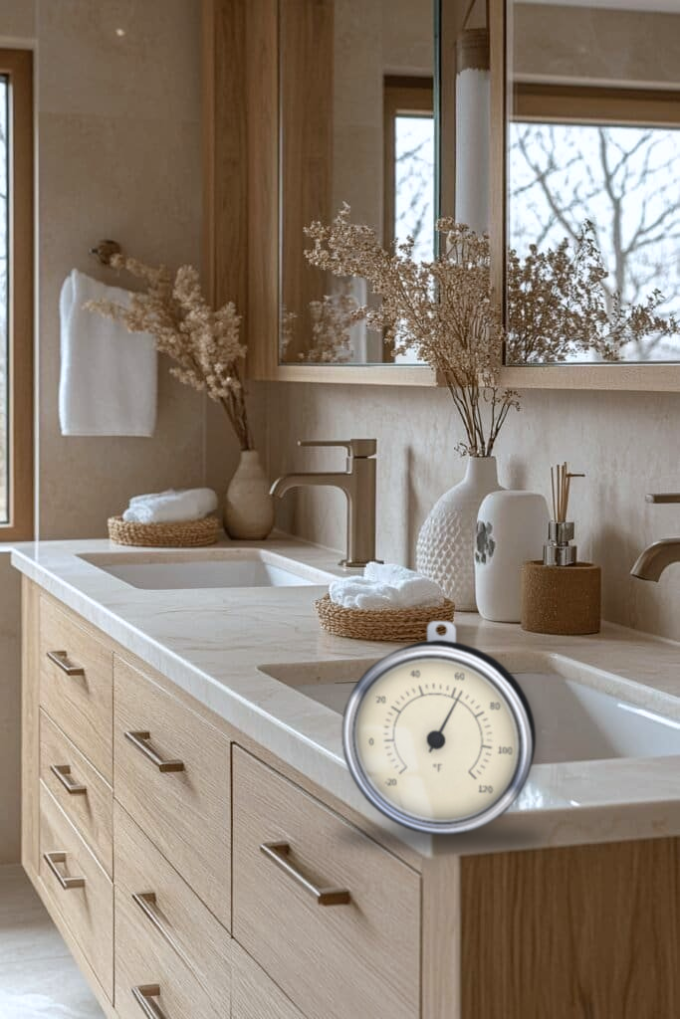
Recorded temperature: 64 °F
